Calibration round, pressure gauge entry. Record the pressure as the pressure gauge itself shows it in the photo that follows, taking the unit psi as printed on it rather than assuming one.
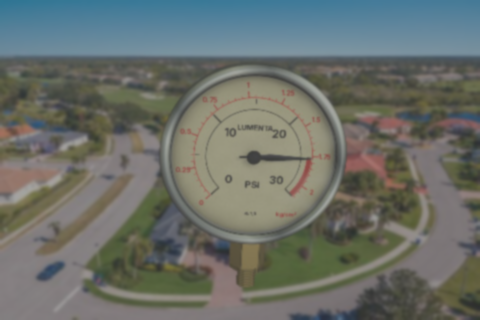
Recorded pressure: 25 psi
